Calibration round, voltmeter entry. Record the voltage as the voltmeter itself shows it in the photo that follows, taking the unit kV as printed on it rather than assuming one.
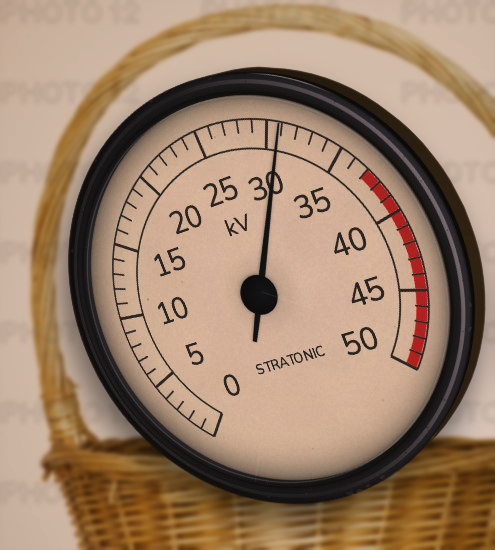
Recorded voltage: 31 kV
